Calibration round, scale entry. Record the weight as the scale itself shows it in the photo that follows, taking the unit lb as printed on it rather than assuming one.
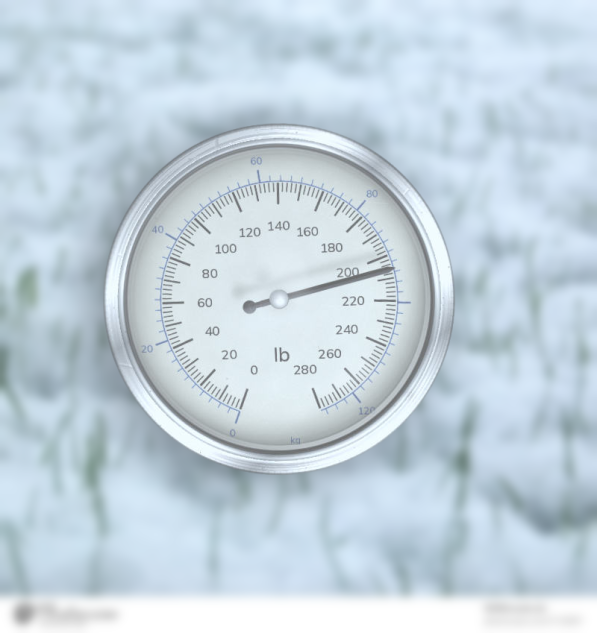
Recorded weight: 206 lb
